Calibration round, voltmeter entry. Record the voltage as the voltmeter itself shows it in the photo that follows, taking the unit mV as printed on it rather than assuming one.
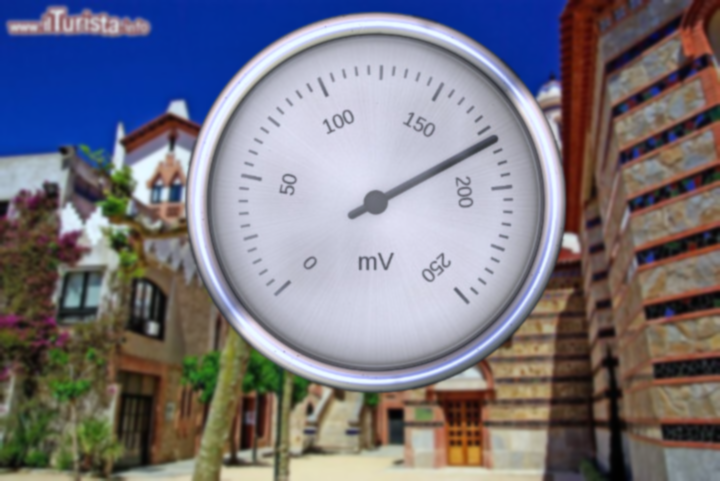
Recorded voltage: 180 mV
